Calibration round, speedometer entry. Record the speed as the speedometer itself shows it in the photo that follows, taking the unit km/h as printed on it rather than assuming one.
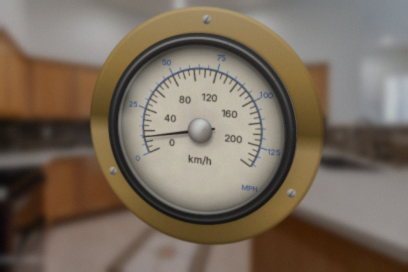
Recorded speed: 15 km/h
